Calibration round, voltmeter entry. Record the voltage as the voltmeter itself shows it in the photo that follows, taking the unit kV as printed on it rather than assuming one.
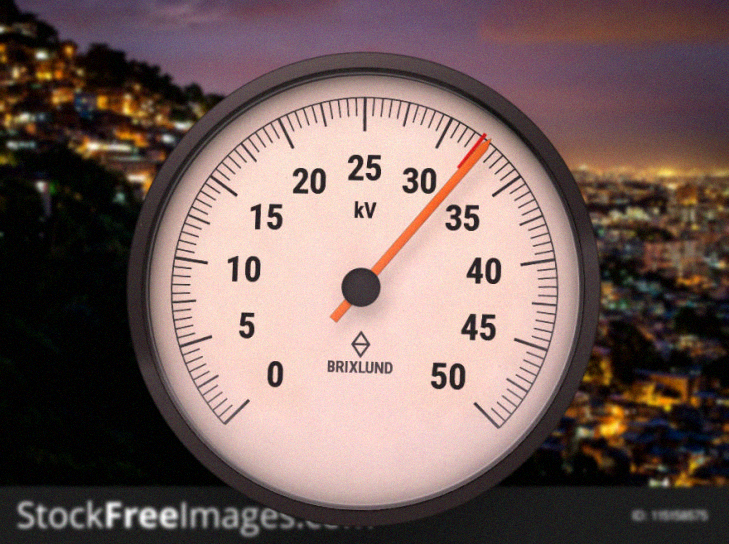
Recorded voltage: 32.5 kV
